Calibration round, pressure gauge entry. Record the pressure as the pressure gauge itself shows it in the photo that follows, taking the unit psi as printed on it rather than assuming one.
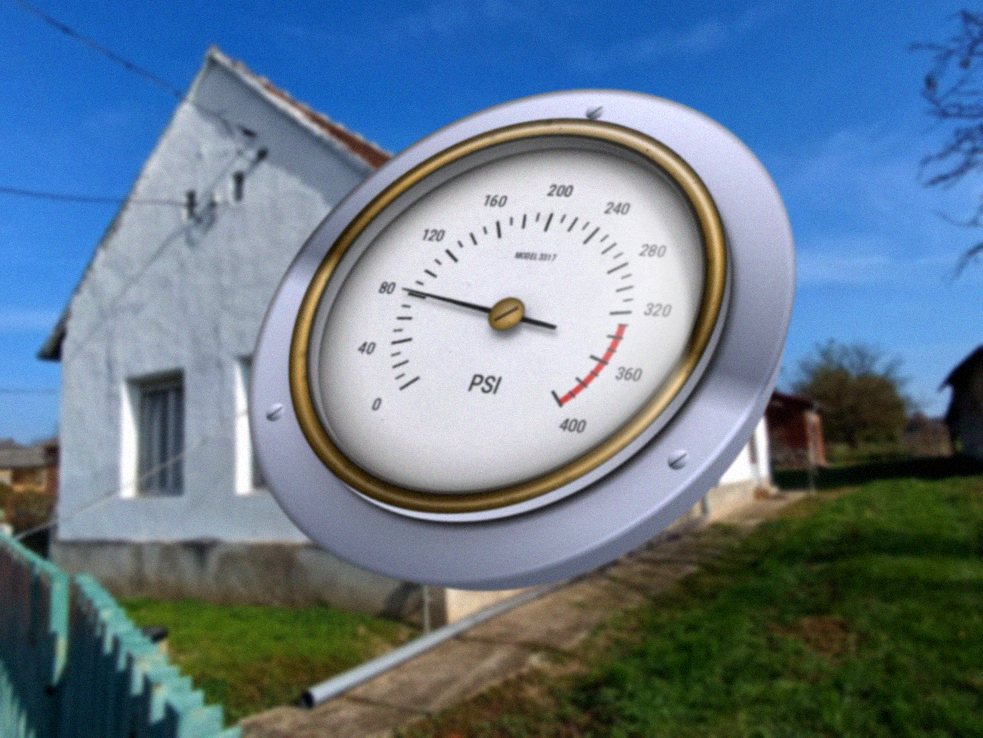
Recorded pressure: 80 psi
